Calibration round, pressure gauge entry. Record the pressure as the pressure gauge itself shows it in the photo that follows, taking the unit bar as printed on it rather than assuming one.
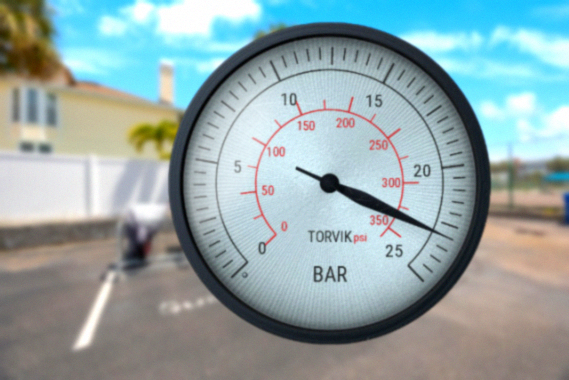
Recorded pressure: 23 bar
